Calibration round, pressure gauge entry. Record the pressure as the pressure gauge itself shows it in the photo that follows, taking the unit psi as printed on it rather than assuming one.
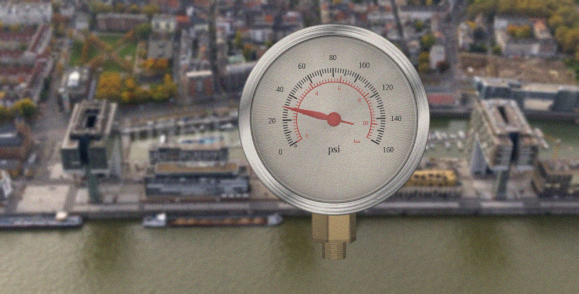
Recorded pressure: 30 psi
